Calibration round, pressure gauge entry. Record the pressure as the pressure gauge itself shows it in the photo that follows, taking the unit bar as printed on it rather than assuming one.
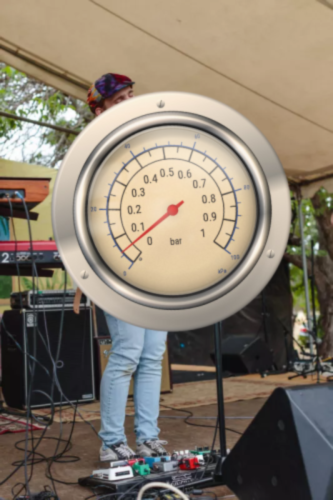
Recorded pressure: 0.05 bar
